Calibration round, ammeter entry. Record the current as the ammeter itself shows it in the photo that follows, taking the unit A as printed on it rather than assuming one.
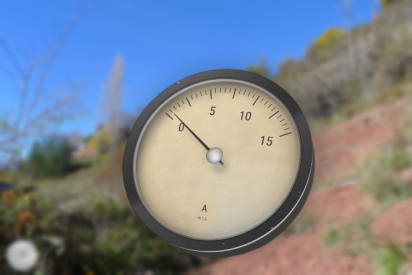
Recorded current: 0.5 A
